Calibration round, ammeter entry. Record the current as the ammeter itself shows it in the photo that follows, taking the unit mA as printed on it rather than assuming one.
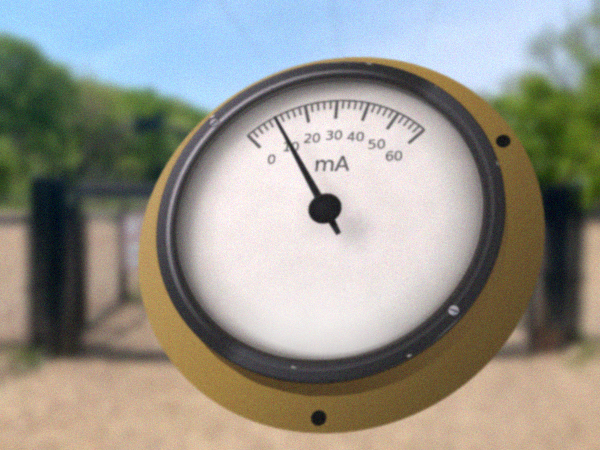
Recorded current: 10 mA
